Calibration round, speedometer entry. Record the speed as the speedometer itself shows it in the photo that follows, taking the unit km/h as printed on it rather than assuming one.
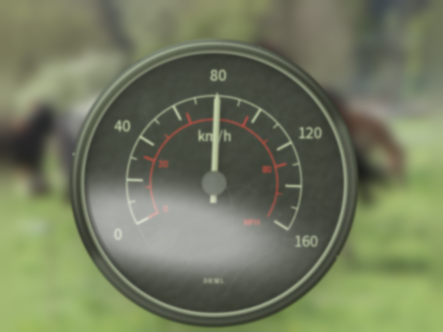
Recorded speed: 80 km/h
